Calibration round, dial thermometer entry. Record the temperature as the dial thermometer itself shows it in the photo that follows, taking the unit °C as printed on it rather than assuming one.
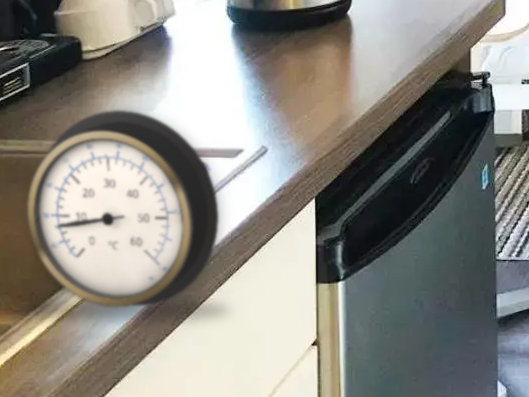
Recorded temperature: 8 °C
